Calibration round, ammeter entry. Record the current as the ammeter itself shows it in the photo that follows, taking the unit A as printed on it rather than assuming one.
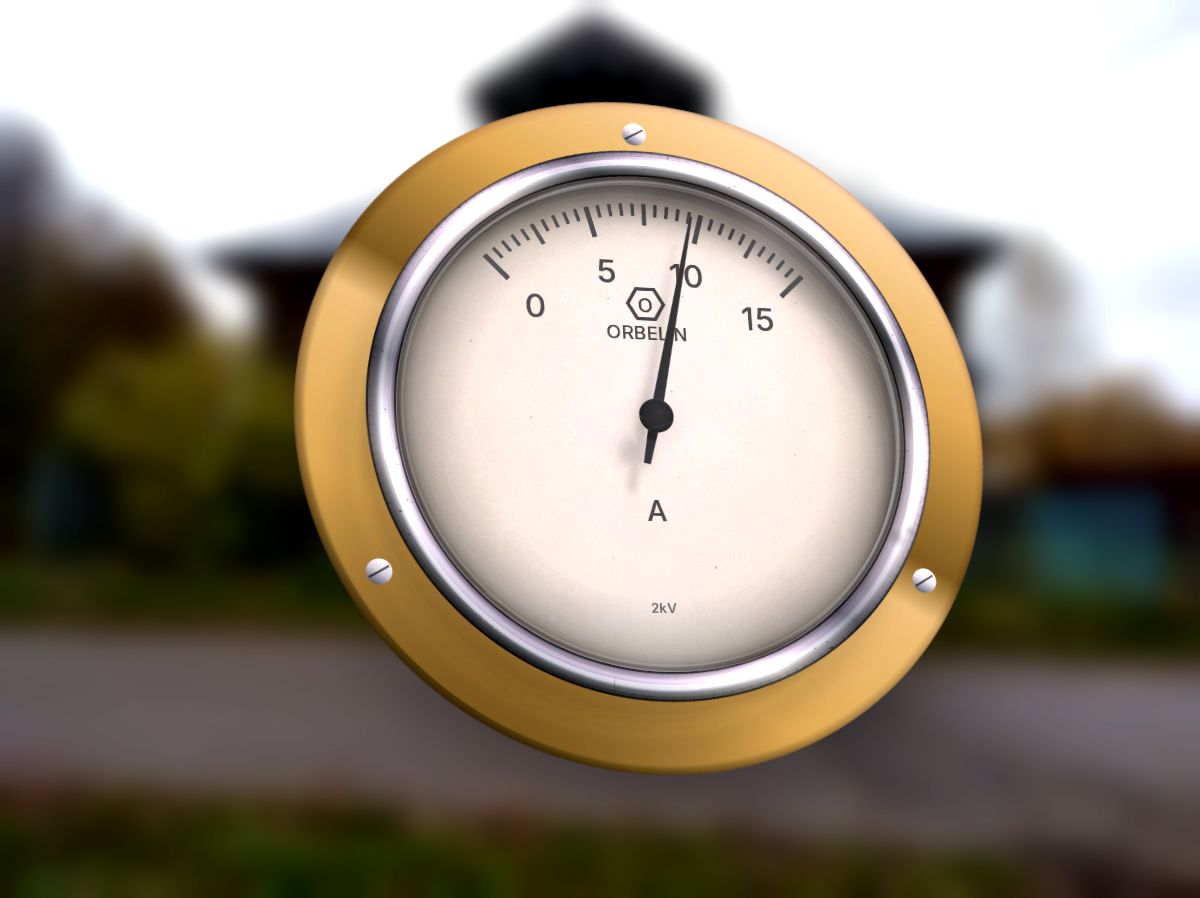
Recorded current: 9.5 A
